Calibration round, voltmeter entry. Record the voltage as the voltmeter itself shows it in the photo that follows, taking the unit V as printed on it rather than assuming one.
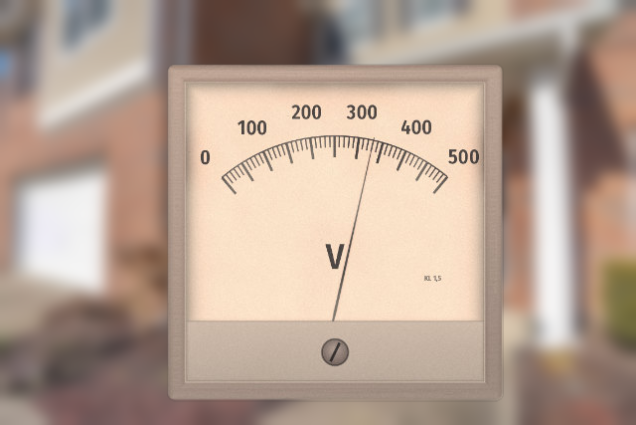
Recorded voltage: 330 V
